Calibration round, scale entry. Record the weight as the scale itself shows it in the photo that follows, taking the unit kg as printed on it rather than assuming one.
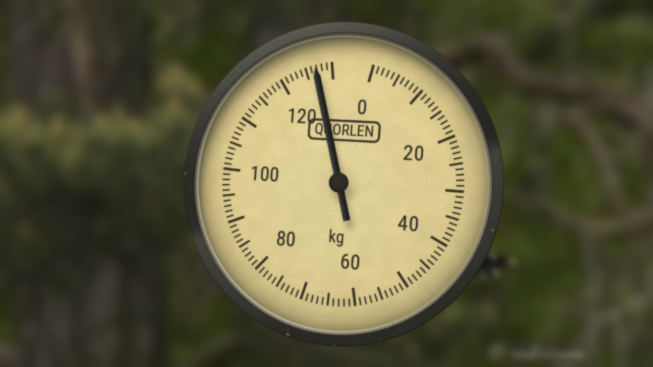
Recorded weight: 127 kg
